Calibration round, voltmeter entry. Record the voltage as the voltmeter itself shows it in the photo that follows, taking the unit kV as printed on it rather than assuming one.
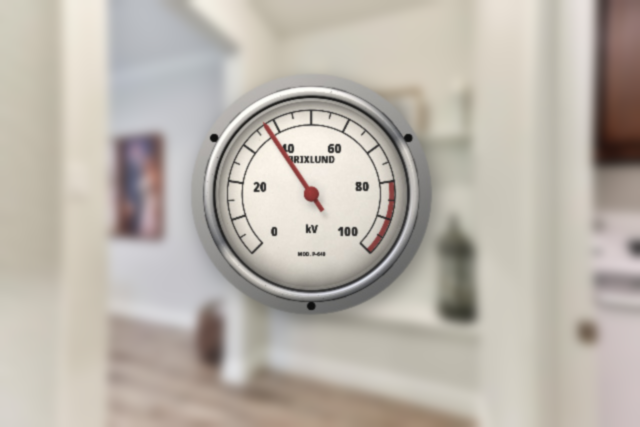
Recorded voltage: 37.5 kV
